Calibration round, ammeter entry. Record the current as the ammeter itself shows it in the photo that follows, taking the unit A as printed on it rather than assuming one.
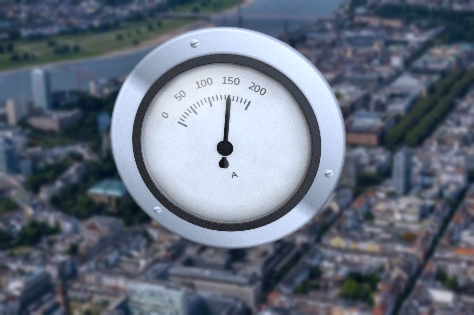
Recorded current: 150 A
